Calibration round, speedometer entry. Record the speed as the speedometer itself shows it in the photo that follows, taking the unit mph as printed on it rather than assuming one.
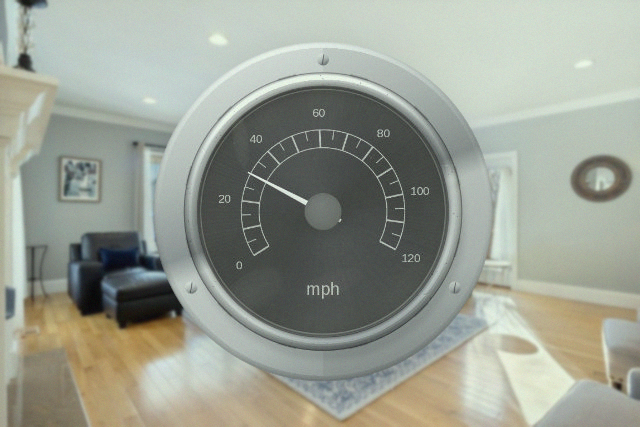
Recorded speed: 30 mph
